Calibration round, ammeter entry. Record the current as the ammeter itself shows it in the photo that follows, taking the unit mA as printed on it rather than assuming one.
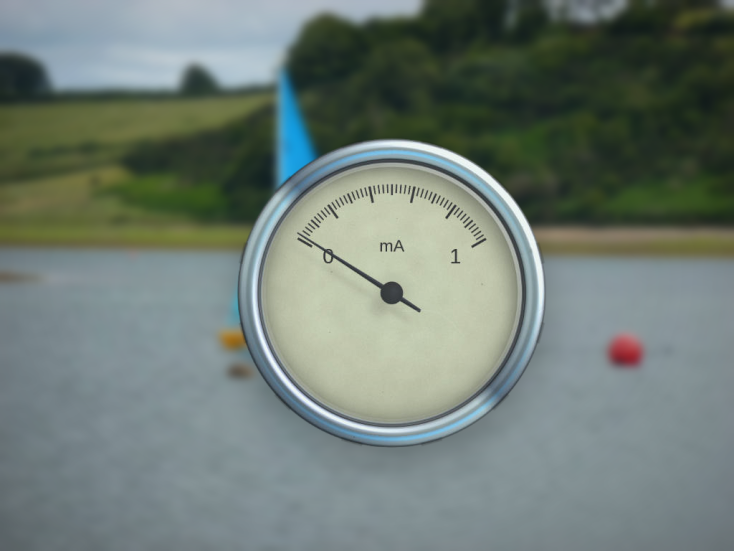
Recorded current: 0.02 mA
